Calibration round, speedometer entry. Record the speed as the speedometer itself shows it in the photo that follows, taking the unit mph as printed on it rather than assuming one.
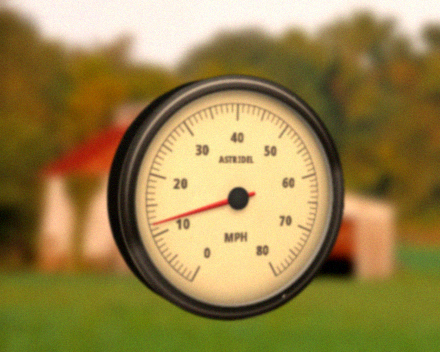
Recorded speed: 12 mph
